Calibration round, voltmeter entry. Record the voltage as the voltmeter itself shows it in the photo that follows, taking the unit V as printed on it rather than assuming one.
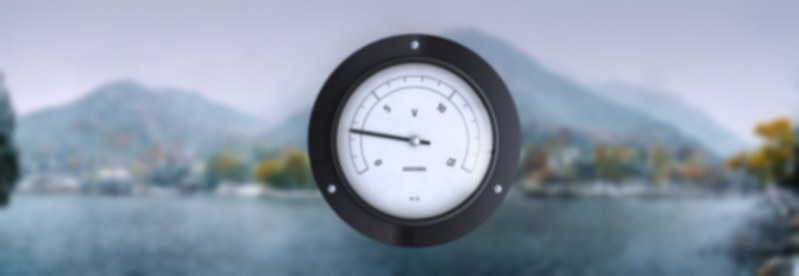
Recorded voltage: 2.5 V
